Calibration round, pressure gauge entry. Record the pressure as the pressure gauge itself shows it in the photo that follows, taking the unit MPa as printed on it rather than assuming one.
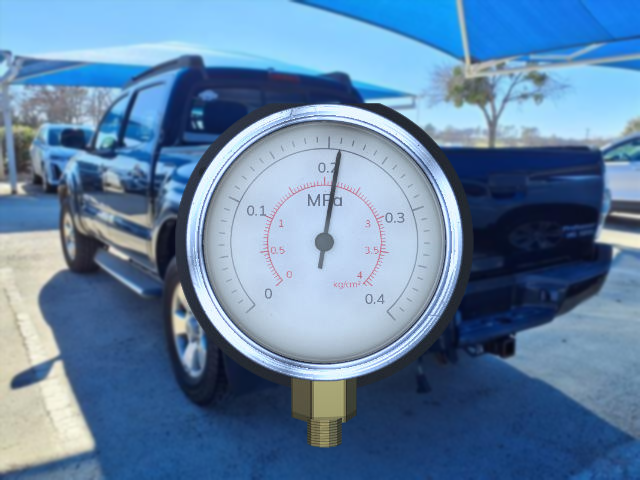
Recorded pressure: 0.21 MPa
